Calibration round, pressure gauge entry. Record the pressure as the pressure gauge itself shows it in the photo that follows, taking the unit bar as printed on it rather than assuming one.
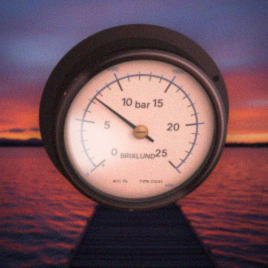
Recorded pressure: 7.5 bar
